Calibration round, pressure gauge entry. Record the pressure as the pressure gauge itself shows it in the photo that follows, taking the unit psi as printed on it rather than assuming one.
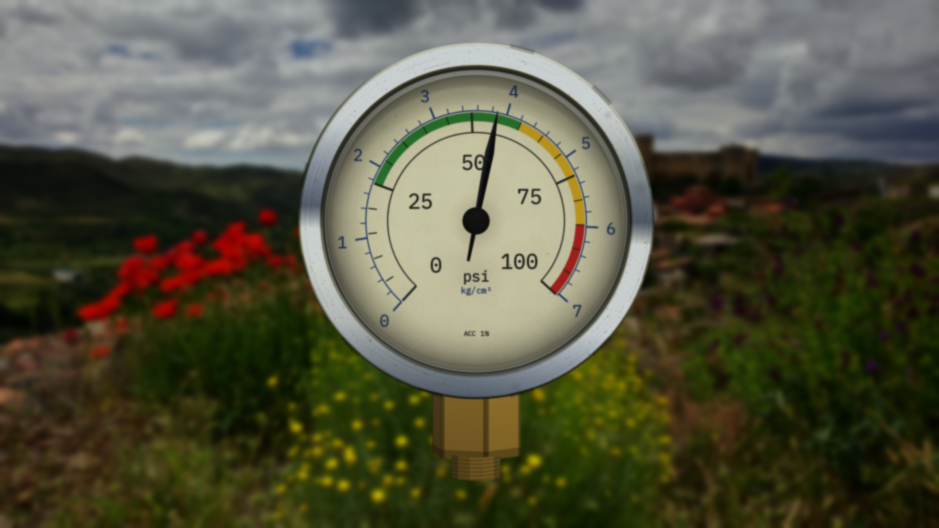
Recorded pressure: 55 psi
